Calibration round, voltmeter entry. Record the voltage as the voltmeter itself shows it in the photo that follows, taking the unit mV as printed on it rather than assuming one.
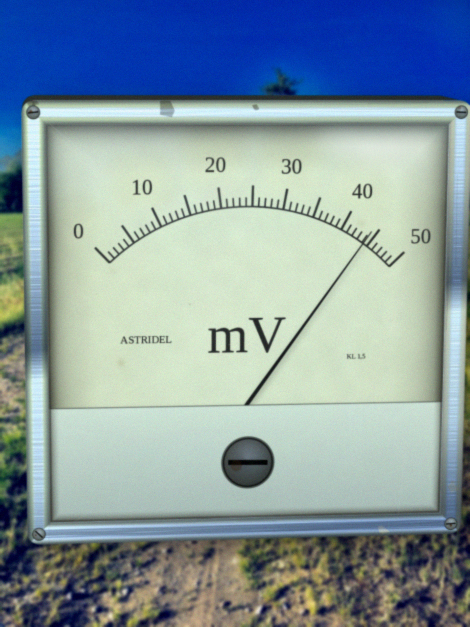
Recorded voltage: 44 mV
